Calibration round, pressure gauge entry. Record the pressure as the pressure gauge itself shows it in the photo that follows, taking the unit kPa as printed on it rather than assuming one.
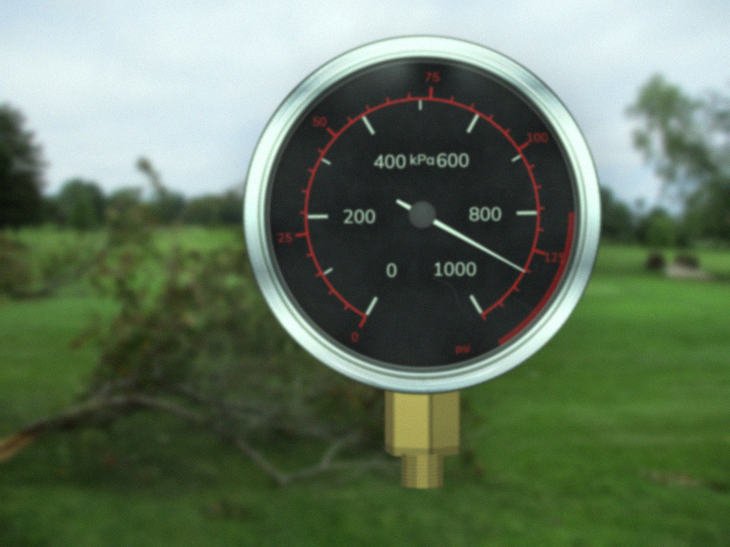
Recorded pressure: 900 kPa
